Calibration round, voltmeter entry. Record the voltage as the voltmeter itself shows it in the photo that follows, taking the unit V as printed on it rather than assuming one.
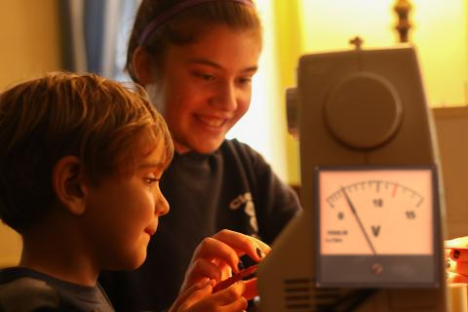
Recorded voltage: 5 V
